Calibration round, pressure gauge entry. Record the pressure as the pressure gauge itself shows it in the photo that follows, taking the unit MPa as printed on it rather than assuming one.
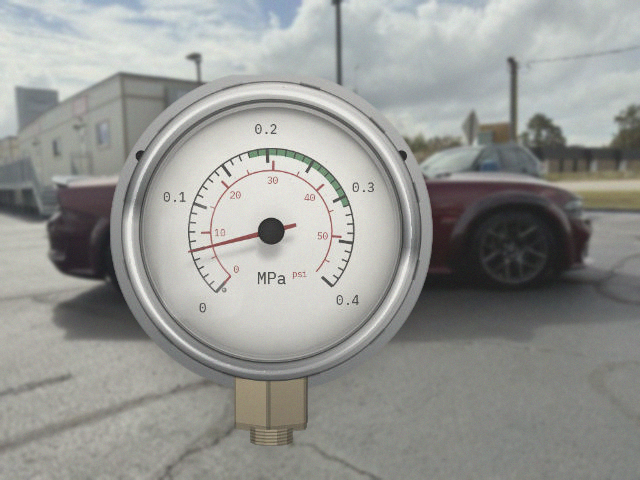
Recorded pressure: 0.05 MPa
